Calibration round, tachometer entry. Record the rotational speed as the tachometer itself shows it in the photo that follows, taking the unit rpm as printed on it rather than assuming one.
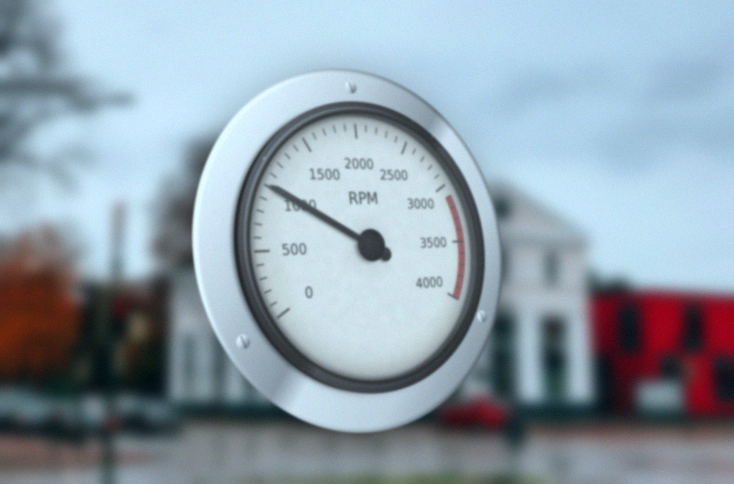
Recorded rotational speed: 1000 rpm
